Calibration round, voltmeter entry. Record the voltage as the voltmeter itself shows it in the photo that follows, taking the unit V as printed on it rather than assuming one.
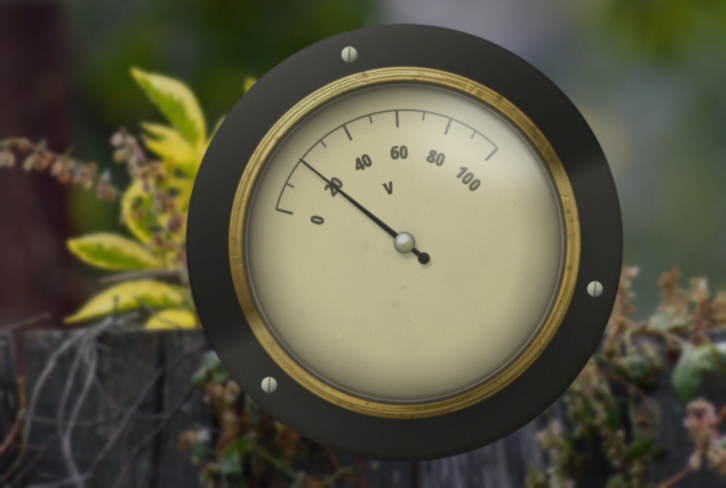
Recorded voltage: 20 V
